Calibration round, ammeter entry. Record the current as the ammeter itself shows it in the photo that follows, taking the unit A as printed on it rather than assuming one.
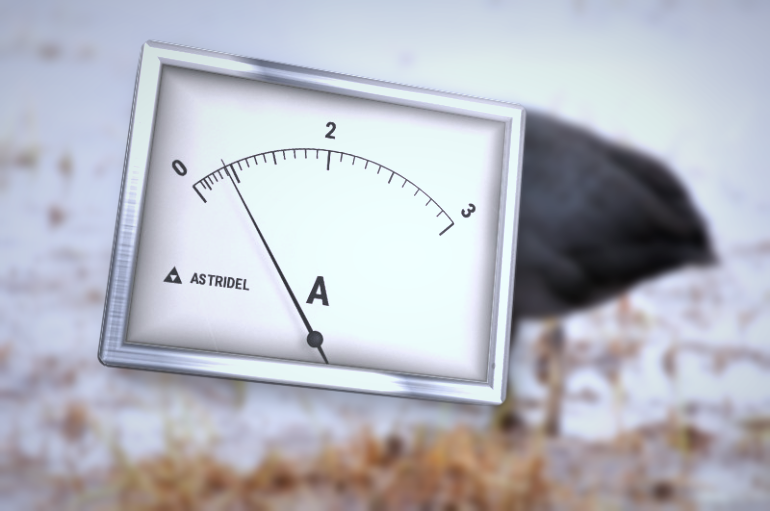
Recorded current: 0.9 A
